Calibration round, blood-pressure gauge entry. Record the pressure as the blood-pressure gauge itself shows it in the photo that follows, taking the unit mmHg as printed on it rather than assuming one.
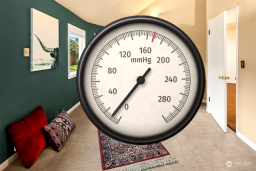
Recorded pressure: 10 mmHg
